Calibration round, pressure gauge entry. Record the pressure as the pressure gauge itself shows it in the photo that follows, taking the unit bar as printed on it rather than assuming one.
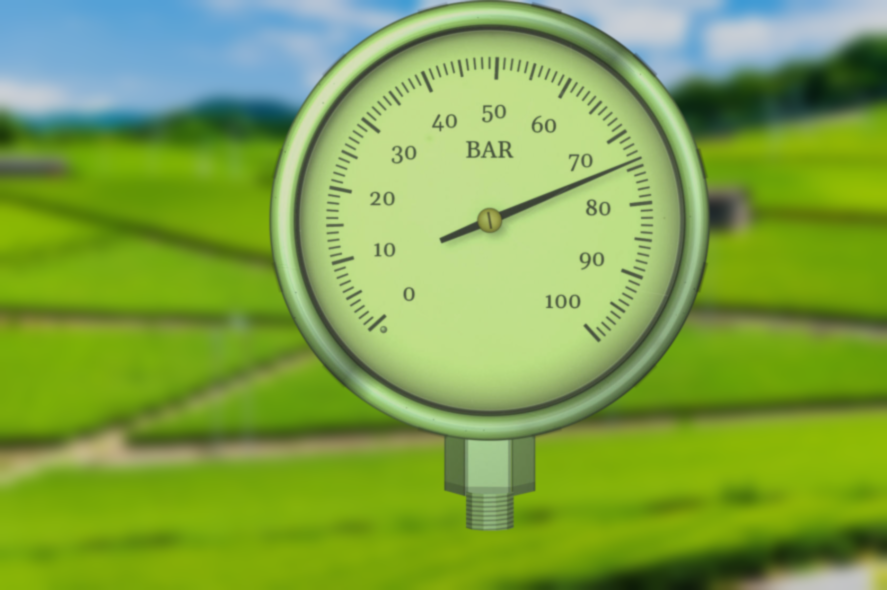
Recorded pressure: 74 bar
